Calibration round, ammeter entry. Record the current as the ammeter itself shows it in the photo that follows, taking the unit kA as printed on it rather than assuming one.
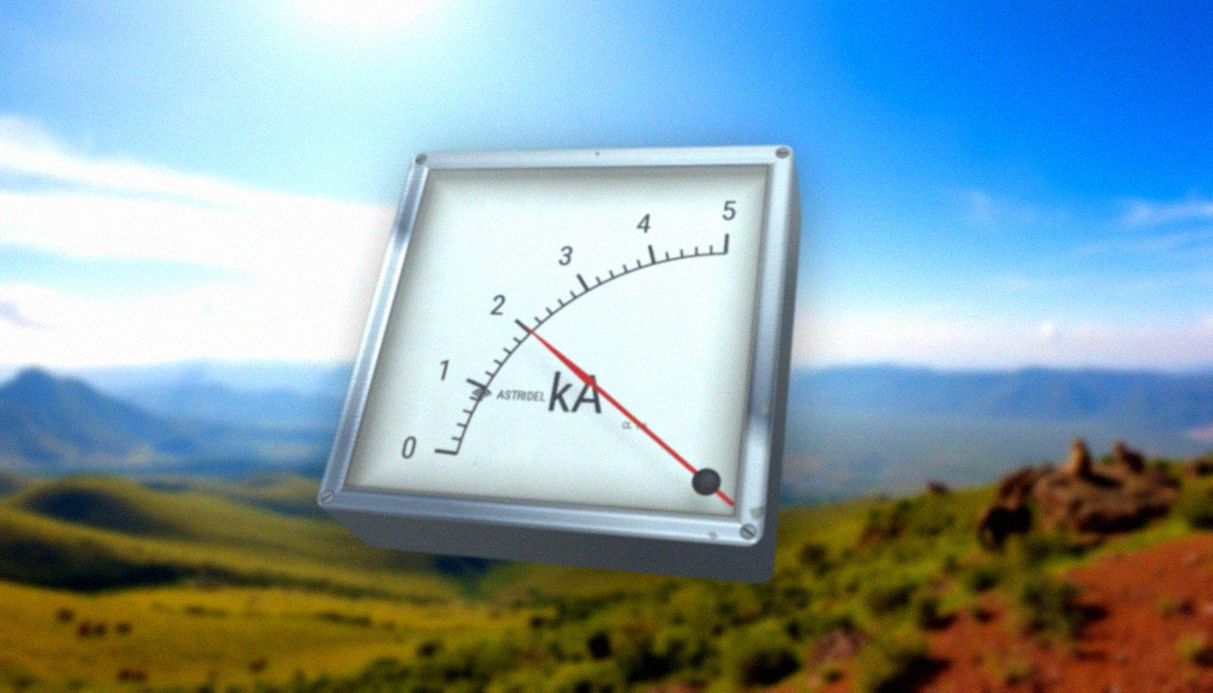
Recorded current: 2 kA
